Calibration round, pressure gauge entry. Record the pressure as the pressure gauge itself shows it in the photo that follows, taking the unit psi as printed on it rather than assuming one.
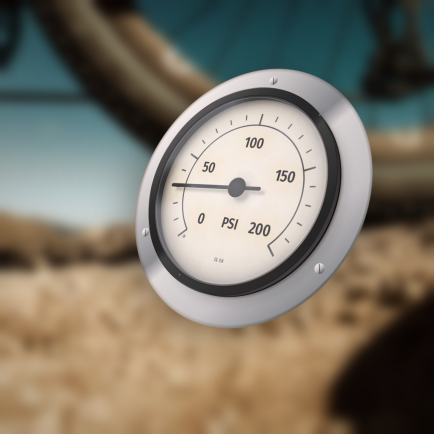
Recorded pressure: 30 psi
